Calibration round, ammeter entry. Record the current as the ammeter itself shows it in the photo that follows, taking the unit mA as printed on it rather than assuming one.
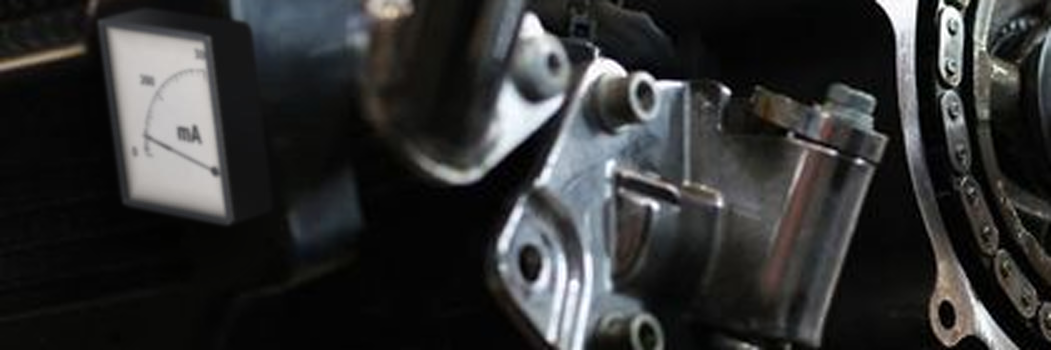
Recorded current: 100 mA
